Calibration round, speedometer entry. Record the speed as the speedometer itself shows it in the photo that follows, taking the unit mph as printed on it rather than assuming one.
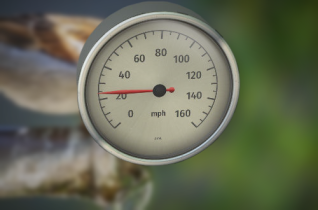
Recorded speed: 25 mph
